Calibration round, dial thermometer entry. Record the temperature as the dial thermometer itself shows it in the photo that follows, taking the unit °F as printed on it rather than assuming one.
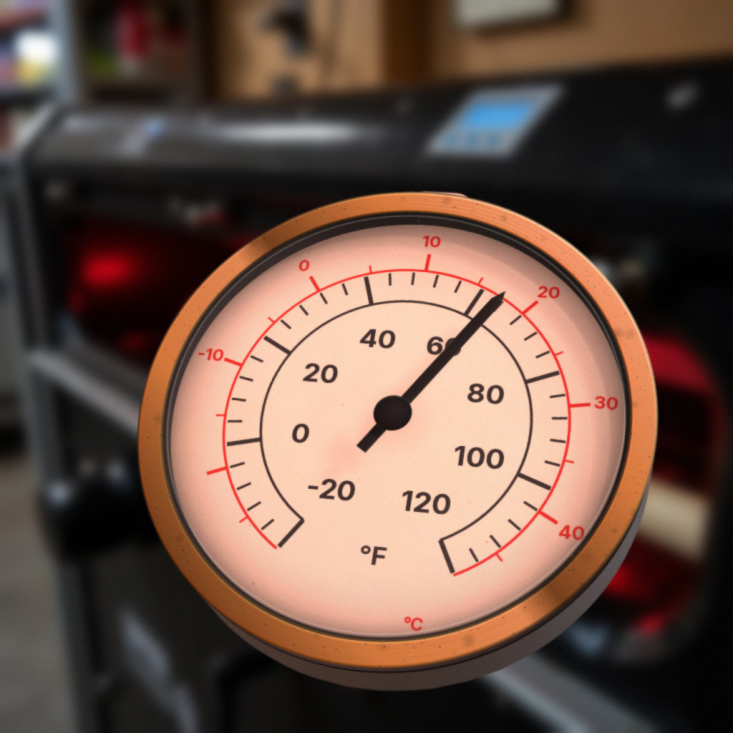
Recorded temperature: 64 °F
